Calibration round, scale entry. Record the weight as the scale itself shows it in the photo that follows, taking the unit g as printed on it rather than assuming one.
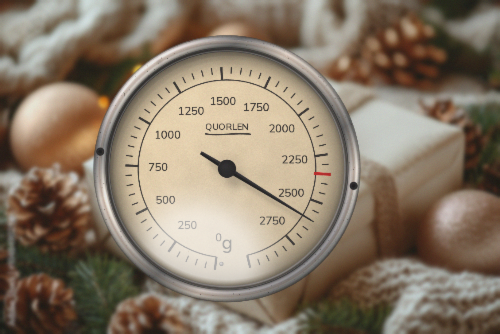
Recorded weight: 2600 g
